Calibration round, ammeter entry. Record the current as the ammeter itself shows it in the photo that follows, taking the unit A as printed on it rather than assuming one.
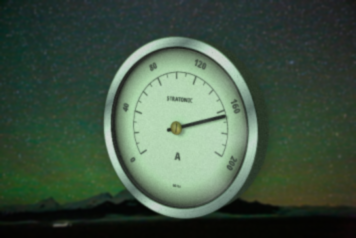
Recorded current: 165 A
